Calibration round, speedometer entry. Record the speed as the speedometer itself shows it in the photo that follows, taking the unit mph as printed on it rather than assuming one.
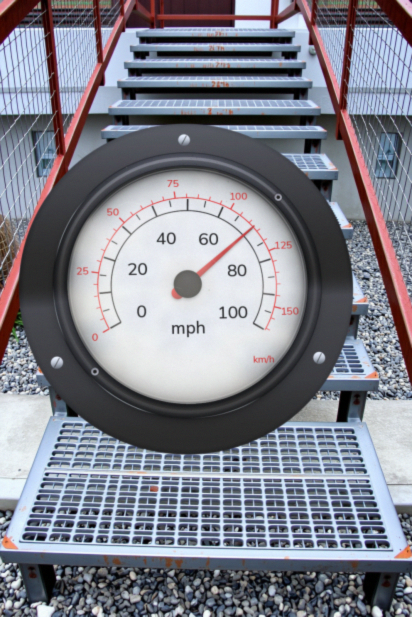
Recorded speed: 70 mph
